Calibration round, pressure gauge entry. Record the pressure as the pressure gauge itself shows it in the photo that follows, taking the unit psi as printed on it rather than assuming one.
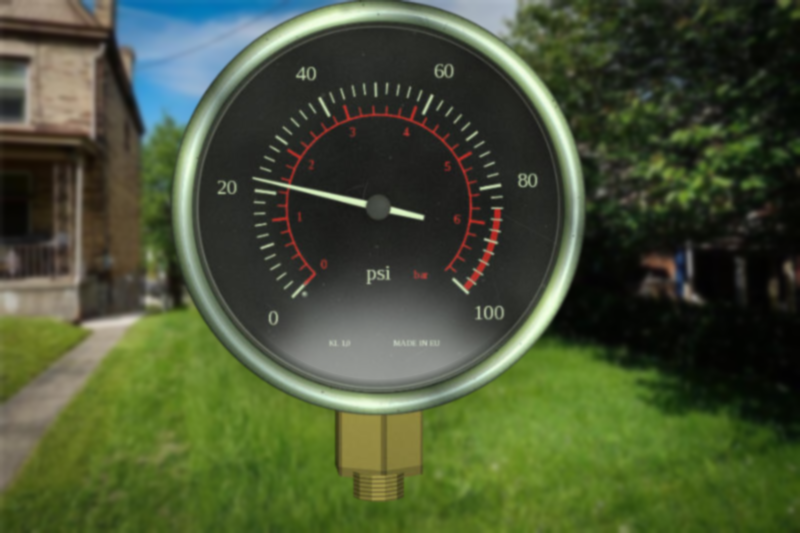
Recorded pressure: 22 psi
